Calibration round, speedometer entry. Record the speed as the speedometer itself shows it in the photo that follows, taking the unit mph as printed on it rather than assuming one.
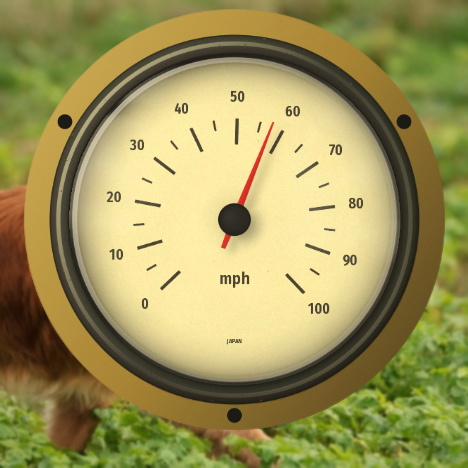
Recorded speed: 57.5 mph
